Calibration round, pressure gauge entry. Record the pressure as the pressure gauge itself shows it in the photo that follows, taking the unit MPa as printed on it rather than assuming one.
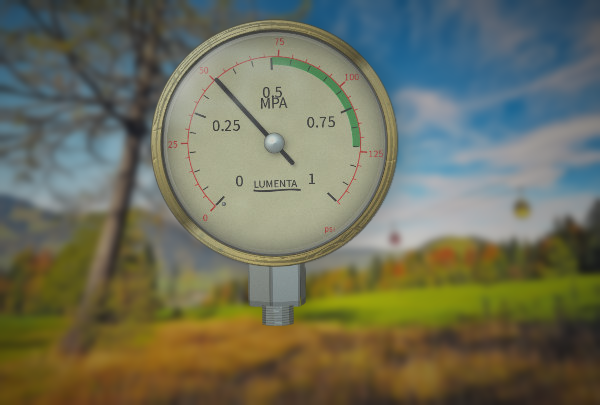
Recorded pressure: 0.35 MPa
